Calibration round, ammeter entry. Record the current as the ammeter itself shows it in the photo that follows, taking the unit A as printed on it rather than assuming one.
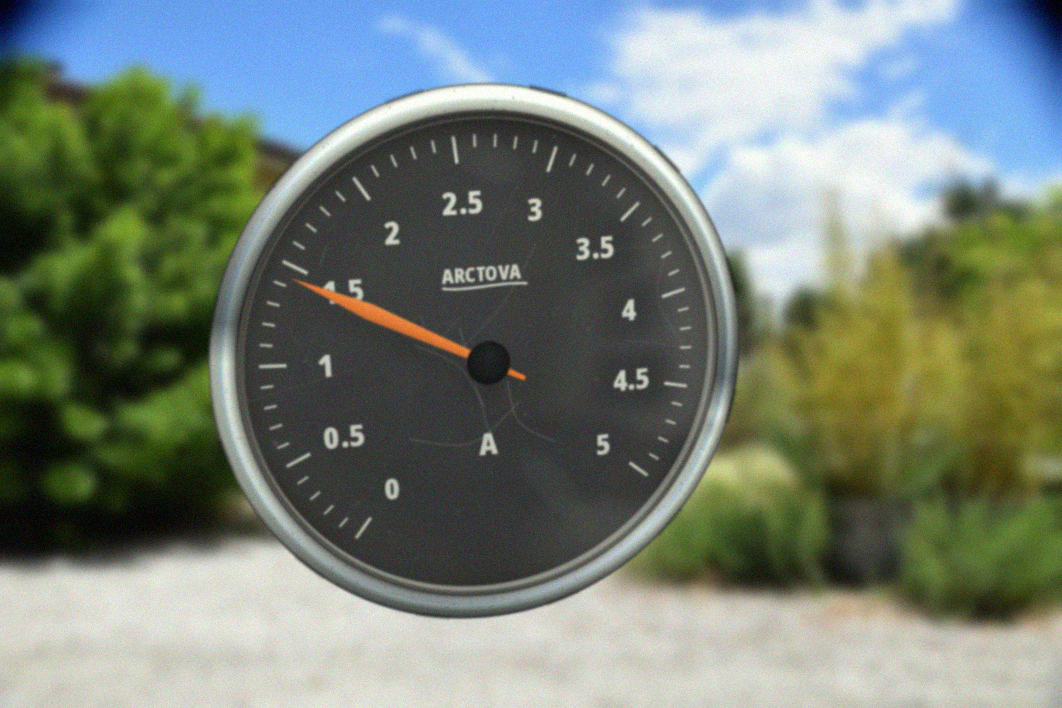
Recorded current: 1.45 A
